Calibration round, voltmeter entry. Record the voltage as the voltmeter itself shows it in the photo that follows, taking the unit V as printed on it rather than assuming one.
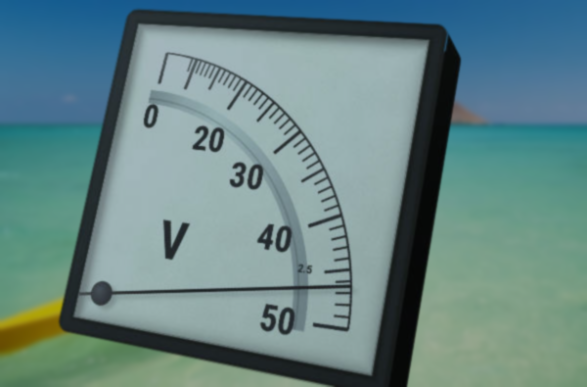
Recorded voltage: 46.5 V
